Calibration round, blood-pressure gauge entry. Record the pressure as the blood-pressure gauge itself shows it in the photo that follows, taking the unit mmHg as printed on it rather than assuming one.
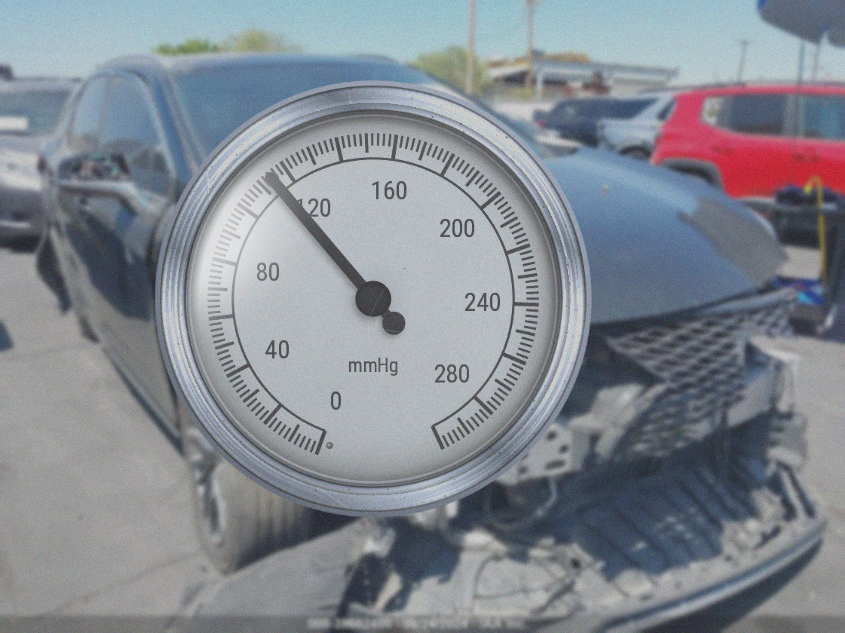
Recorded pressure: 114 mmHg
